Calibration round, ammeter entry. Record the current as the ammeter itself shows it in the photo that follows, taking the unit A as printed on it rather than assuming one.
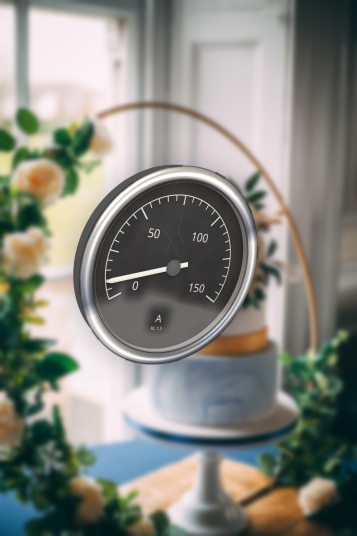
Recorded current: 10 A
